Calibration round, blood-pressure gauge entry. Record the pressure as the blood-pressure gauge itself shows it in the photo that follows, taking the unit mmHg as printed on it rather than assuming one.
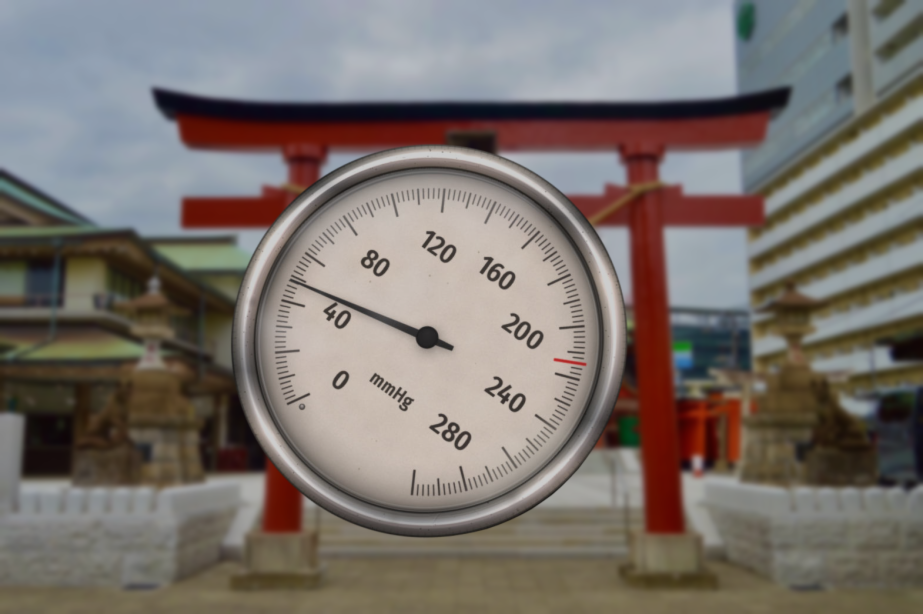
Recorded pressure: 48 mmHg
